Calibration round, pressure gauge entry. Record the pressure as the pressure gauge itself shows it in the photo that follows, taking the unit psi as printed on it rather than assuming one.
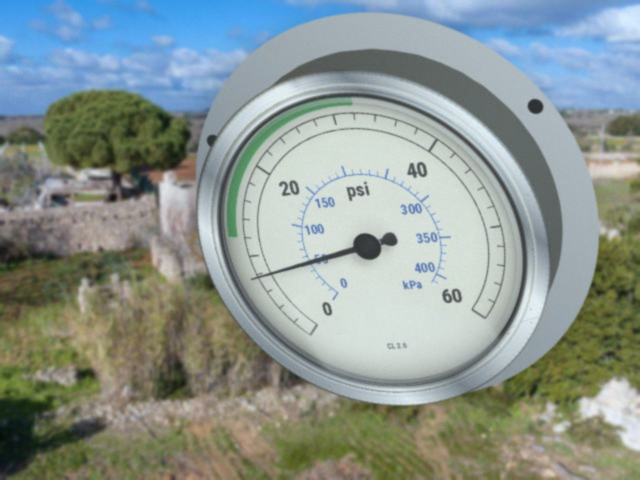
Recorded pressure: 8 psi
